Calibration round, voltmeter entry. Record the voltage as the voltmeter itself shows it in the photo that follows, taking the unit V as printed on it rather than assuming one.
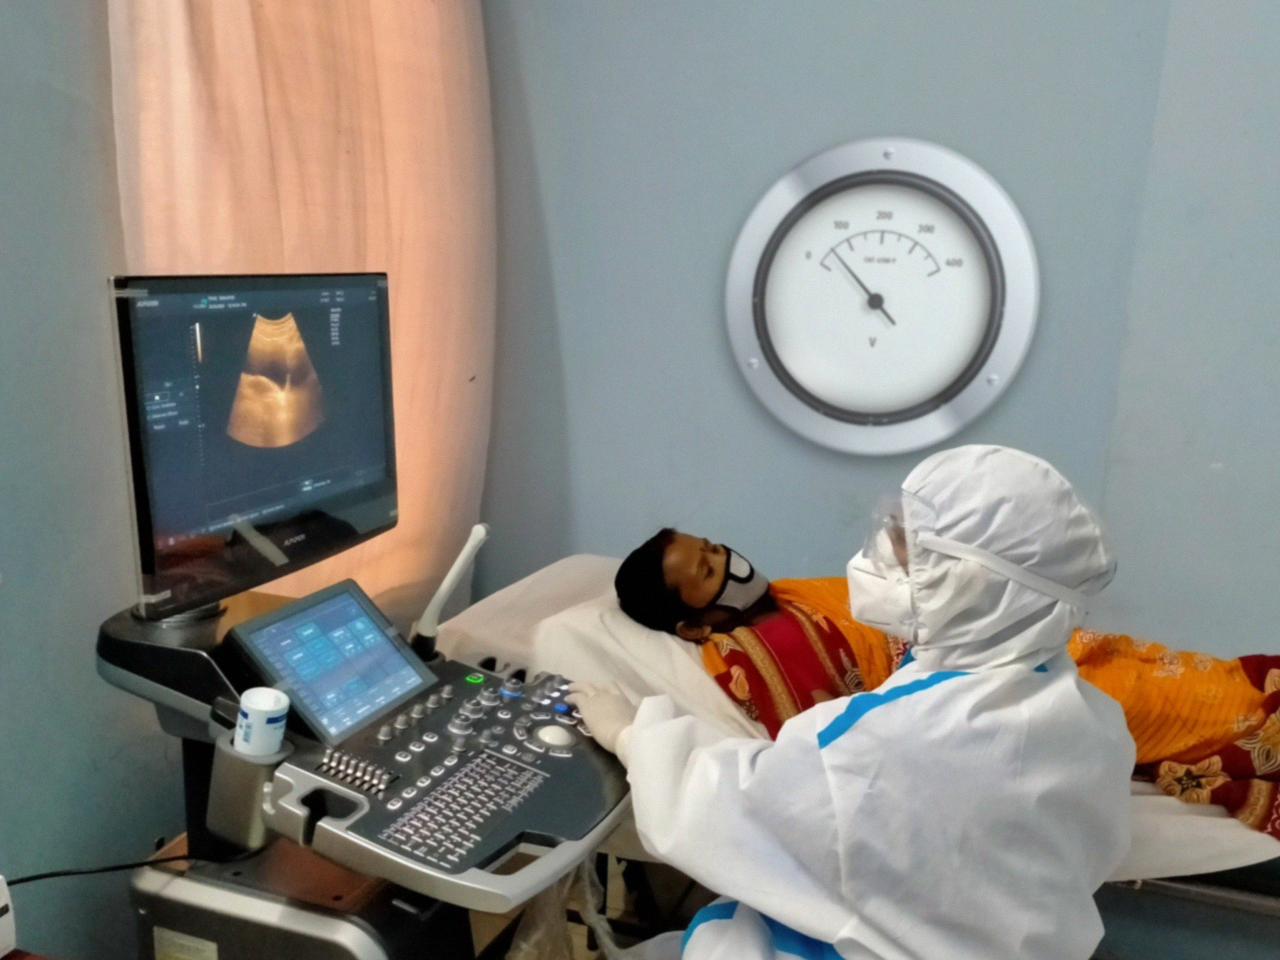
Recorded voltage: 50 V
